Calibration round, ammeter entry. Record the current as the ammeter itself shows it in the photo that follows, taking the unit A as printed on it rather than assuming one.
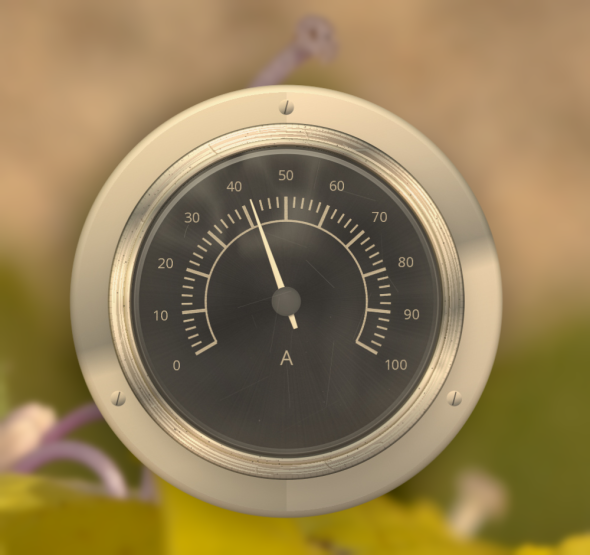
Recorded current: 42 A
